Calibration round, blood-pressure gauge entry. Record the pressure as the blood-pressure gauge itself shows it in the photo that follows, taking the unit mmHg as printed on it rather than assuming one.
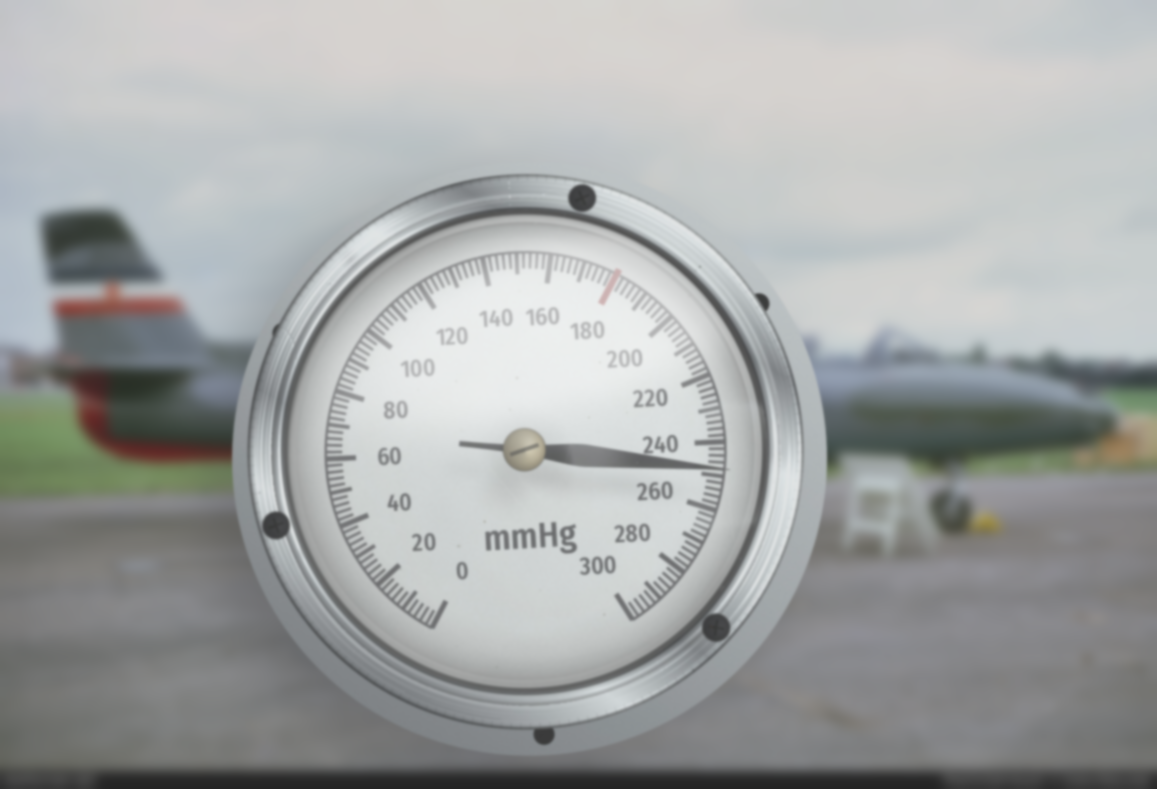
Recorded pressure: 248 mmHg
